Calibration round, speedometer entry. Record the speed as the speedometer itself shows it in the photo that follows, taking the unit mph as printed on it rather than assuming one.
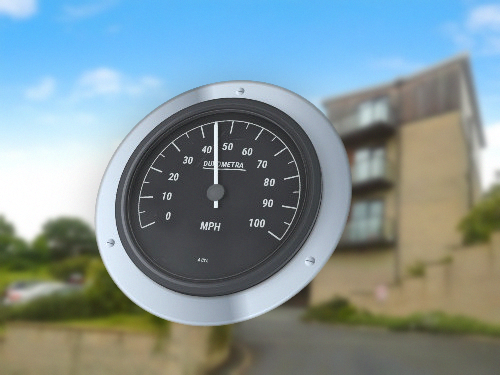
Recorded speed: 45 mph
